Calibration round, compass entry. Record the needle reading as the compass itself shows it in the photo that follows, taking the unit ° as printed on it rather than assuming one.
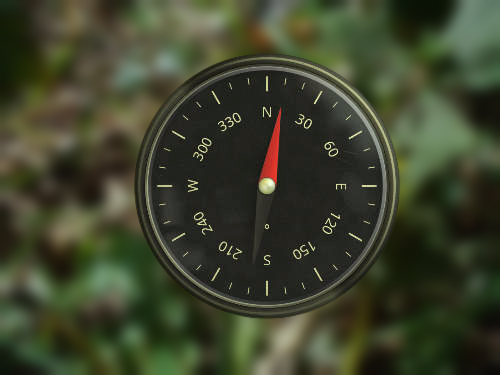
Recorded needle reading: 10 °
